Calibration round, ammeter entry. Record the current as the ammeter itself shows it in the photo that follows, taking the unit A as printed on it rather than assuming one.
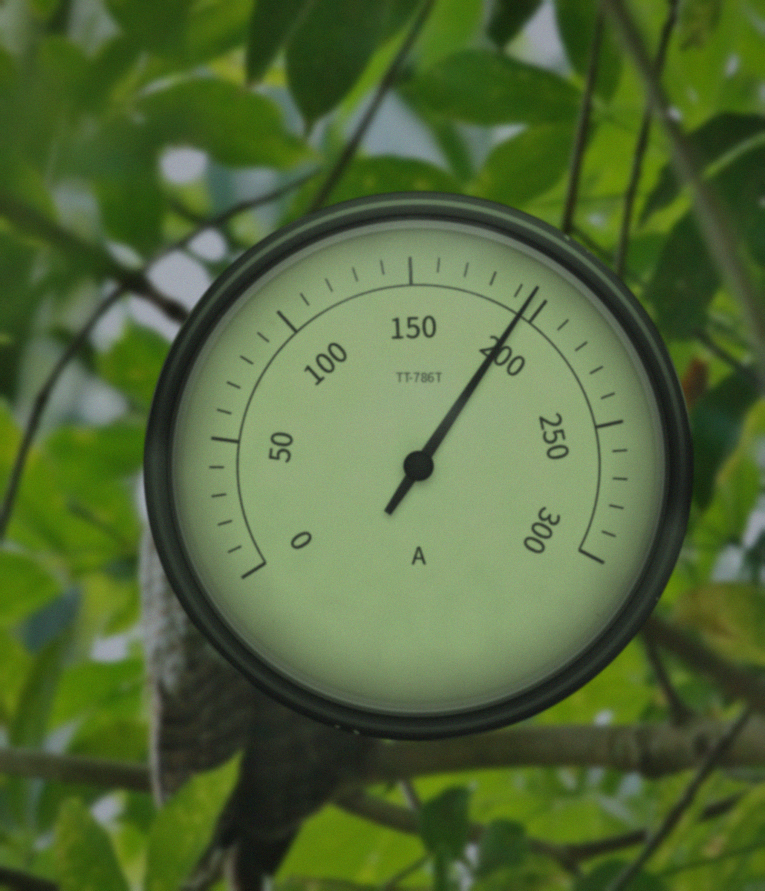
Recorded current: 195 A
